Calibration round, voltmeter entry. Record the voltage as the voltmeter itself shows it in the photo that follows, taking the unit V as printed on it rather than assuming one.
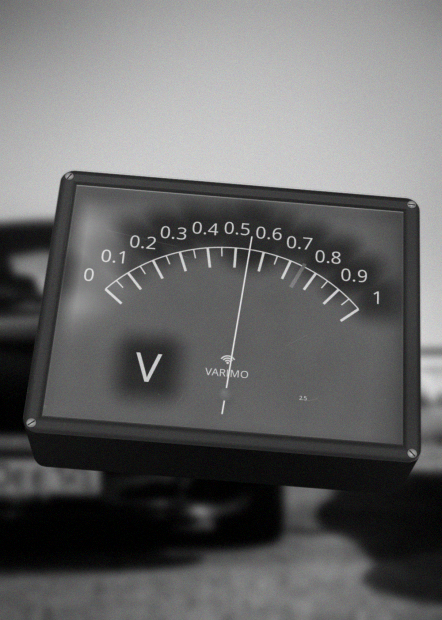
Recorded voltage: 0.55 V
